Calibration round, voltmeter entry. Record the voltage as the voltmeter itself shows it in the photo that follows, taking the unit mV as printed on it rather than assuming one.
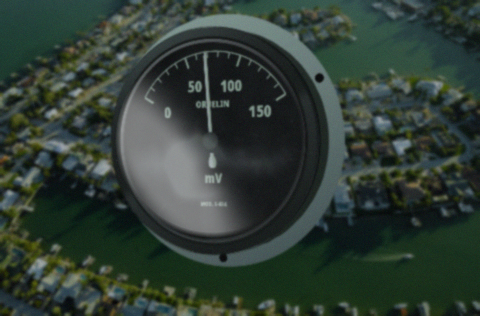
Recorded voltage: 70 mV
